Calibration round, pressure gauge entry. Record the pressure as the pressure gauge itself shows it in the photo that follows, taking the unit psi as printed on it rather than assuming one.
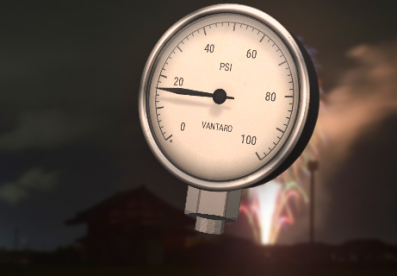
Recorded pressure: 16 psi
